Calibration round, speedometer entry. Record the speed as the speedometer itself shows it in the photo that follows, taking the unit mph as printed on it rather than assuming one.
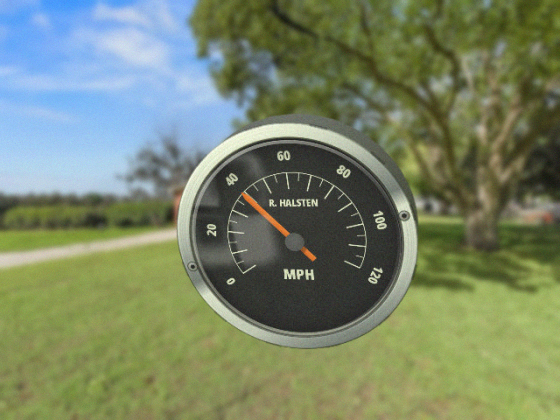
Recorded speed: 40 mph
